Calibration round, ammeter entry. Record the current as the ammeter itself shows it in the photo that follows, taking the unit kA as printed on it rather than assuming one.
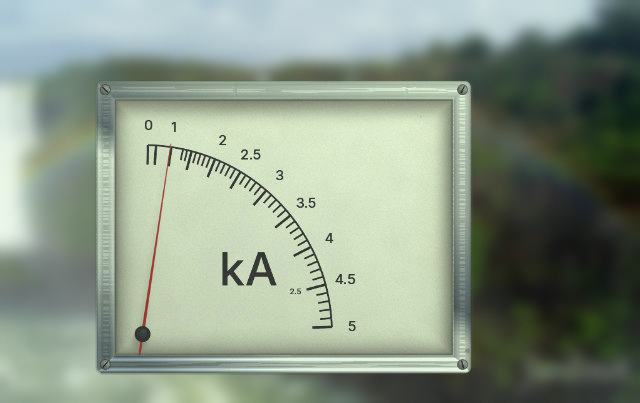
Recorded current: 1 kA
